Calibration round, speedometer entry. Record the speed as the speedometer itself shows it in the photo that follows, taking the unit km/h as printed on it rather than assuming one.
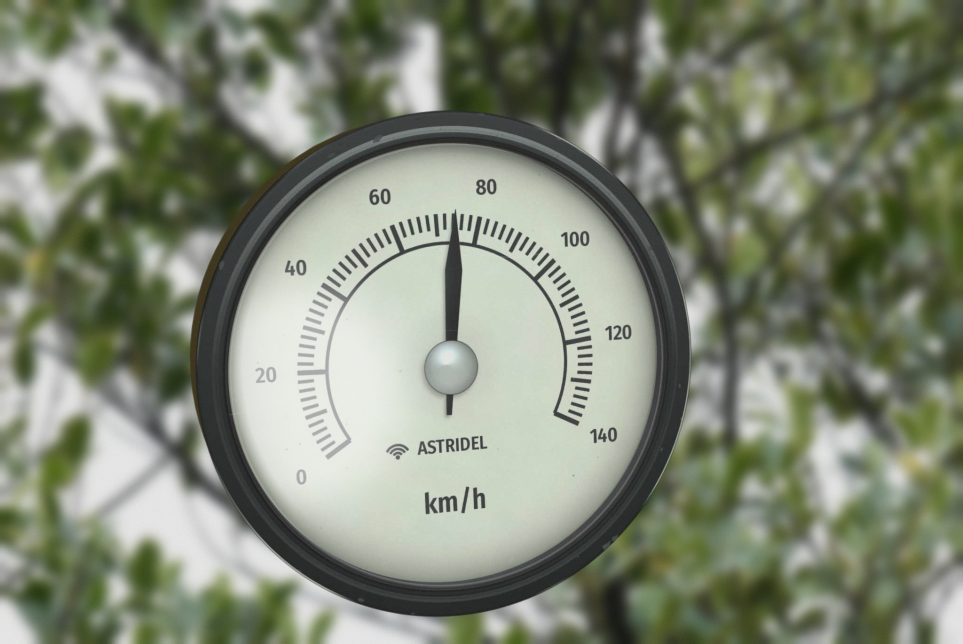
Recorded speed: 74 km/h
